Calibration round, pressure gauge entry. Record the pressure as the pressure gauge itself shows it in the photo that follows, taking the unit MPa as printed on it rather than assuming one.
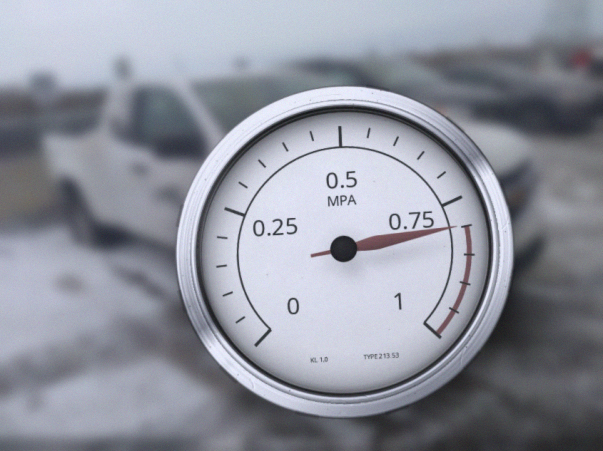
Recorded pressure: 0.8 MPa
